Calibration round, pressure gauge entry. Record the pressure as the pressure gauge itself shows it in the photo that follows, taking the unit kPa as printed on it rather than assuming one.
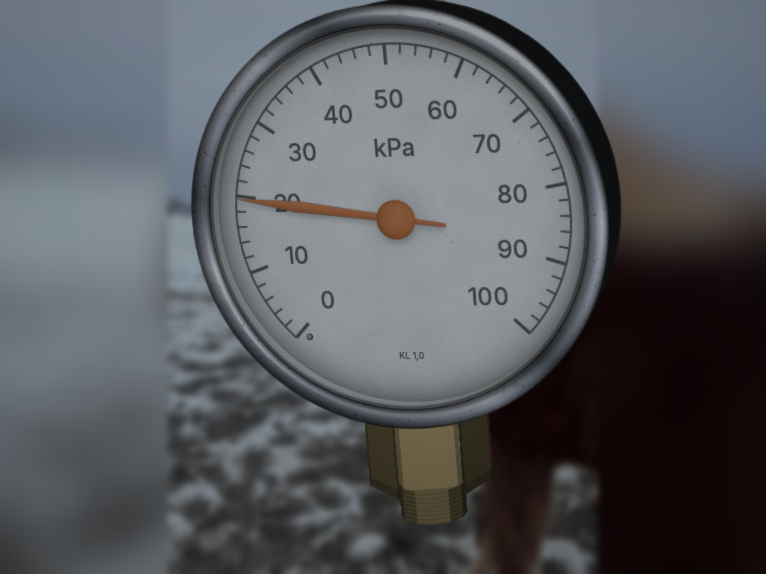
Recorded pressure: 20 kPa
